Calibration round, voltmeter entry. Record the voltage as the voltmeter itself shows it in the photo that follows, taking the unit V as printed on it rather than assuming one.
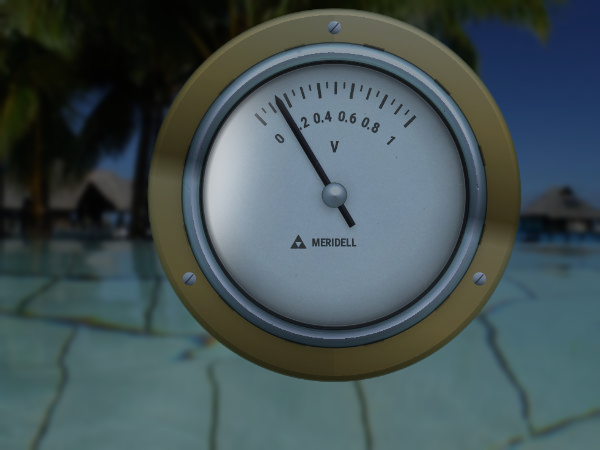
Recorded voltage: 0.15 V
